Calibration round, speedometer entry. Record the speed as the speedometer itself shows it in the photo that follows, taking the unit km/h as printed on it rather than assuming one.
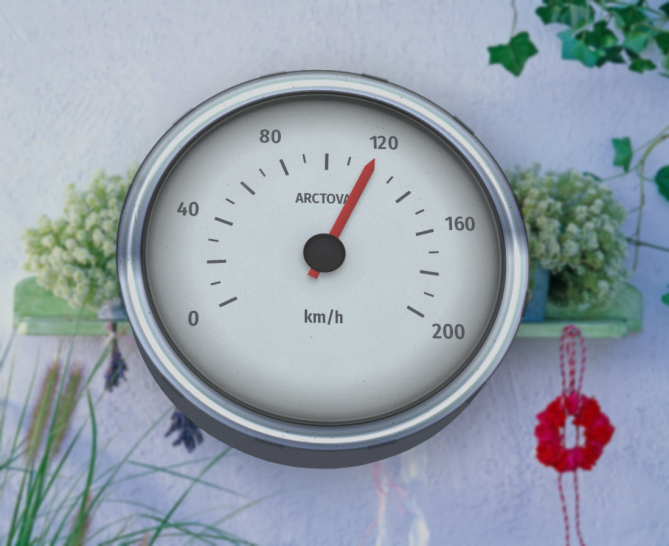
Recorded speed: 120 km/h
